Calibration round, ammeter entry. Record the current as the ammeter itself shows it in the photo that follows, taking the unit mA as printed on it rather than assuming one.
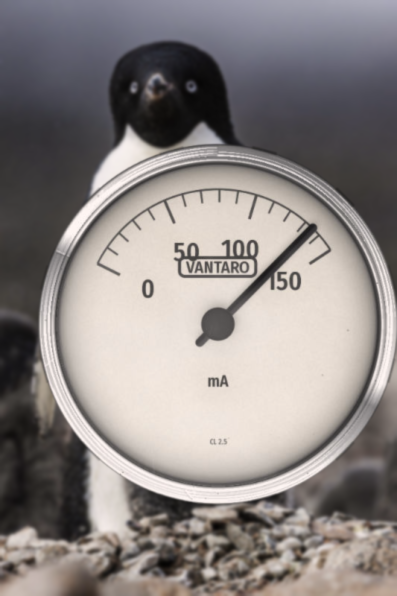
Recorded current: 135 mA
